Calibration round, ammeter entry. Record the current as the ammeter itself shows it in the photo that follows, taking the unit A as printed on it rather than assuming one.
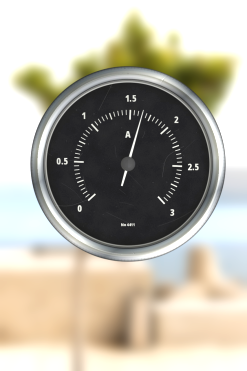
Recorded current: 1.65 A
